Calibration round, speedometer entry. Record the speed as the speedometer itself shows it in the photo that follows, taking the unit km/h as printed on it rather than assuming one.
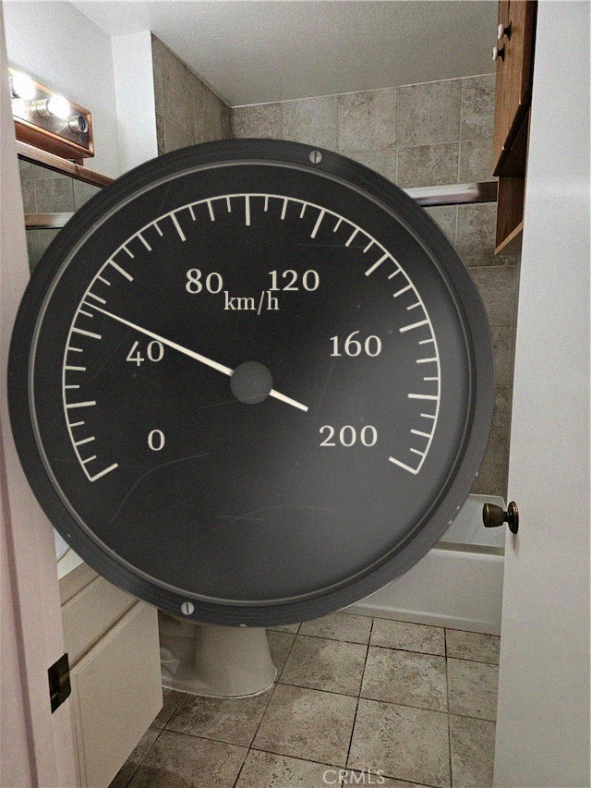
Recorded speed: 47.5 km/h
